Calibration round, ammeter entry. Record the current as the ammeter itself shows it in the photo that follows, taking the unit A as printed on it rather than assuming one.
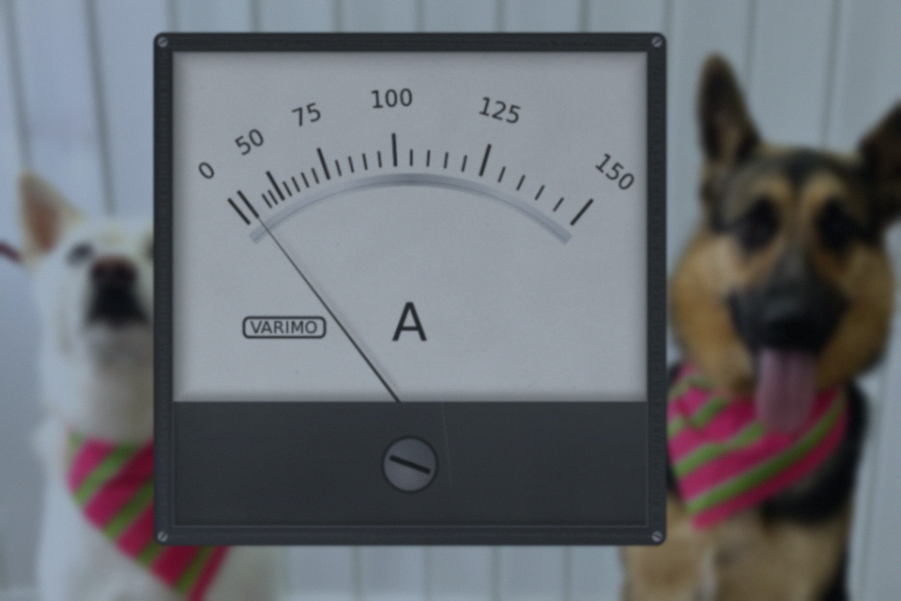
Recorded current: 25 A
